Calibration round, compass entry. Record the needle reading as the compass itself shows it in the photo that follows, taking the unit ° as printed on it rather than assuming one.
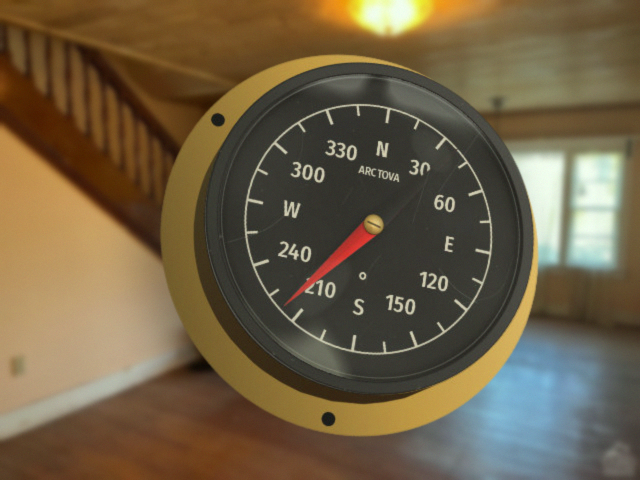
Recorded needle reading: 217.5 °
